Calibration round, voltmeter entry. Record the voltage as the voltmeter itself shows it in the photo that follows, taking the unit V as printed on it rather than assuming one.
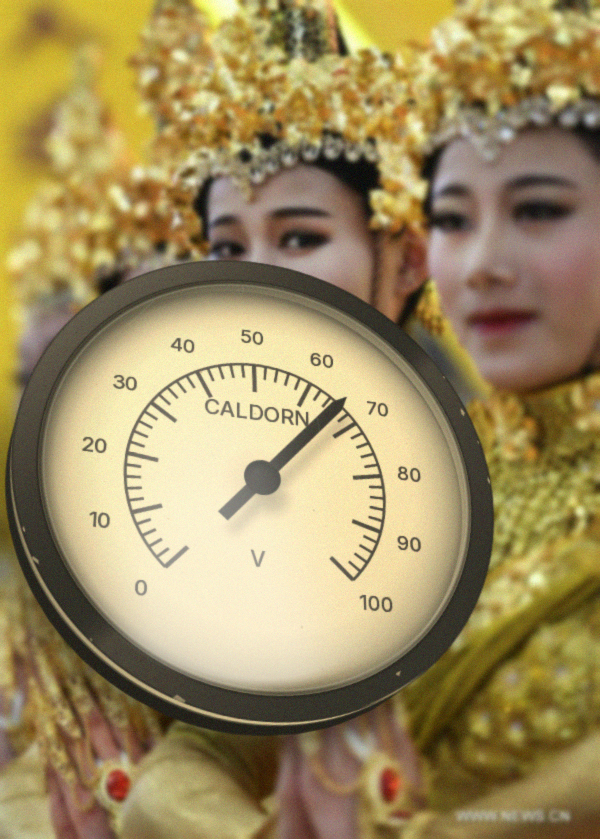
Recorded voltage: 66 V
